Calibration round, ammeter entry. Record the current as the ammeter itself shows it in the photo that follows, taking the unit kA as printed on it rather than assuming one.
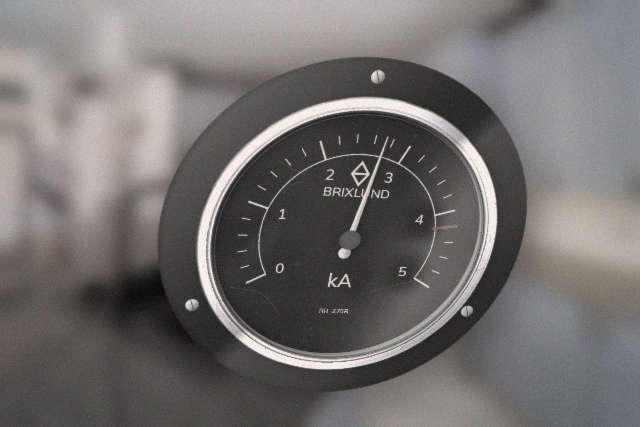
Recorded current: 2.7 kA
